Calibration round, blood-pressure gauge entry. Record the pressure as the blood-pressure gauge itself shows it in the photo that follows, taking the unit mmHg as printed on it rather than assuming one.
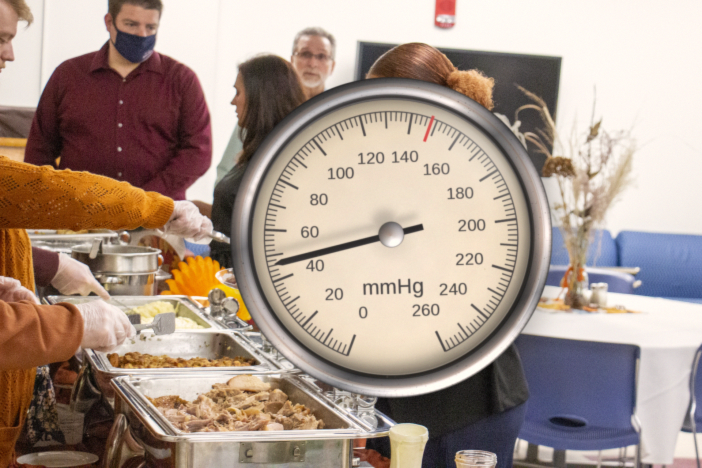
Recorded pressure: 46 mmHg
